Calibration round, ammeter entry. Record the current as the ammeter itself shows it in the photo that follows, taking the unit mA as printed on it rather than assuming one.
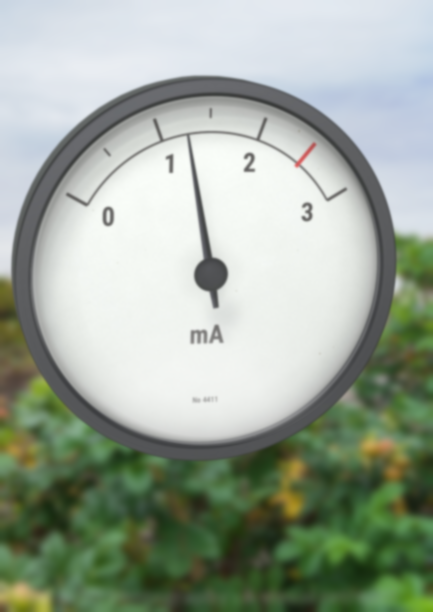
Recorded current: 1.25 mA
